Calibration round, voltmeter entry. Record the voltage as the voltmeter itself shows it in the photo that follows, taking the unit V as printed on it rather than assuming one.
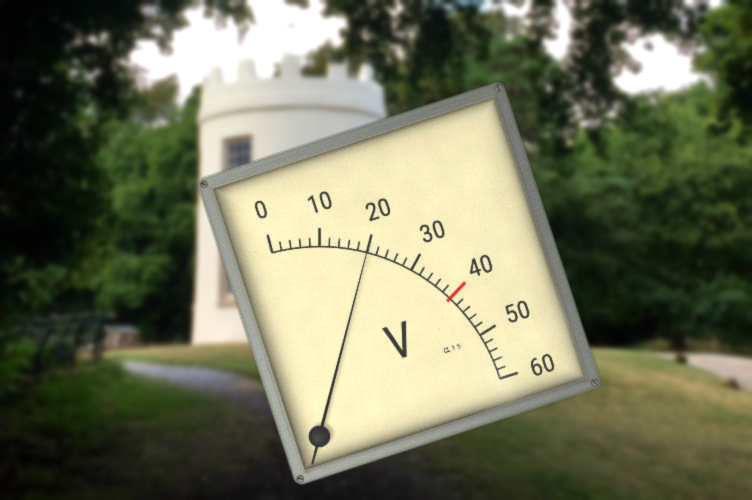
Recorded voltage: 20 V
